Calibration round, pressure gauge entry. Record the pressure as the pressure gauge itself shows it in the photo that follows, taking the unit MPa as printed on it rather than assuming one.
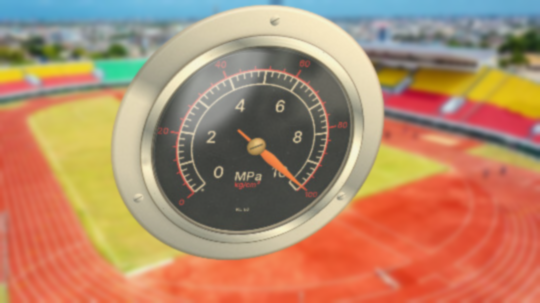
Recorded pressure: 9.8 MPa
